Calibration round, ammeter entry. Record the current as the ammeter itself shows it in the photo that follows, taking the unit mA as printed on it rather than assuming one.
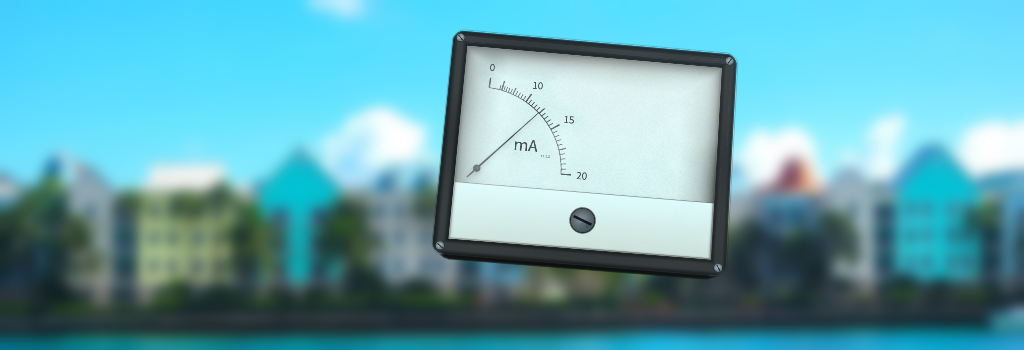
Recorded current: 12.5 mA
